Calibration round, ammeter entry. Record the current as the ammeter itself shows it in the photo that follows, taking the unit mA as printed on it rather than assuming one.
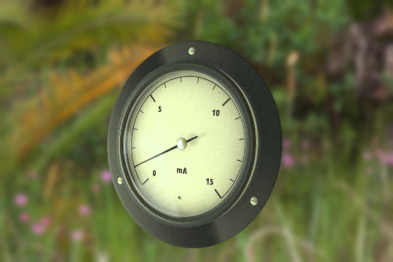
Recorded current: 1 mA
